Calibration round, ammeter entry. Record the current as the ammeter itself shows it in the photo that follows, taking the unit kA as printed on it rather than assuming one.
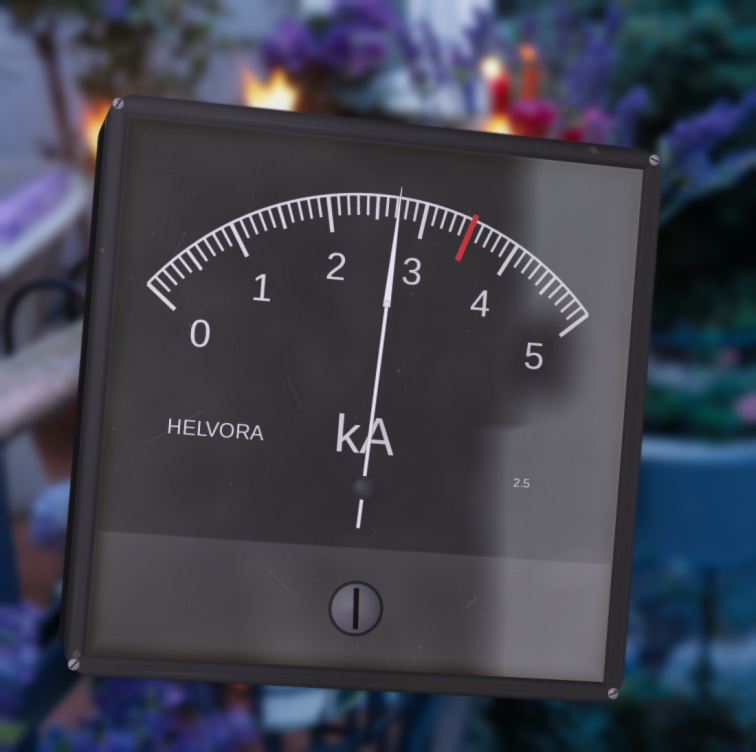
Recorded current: 2.7 kA
